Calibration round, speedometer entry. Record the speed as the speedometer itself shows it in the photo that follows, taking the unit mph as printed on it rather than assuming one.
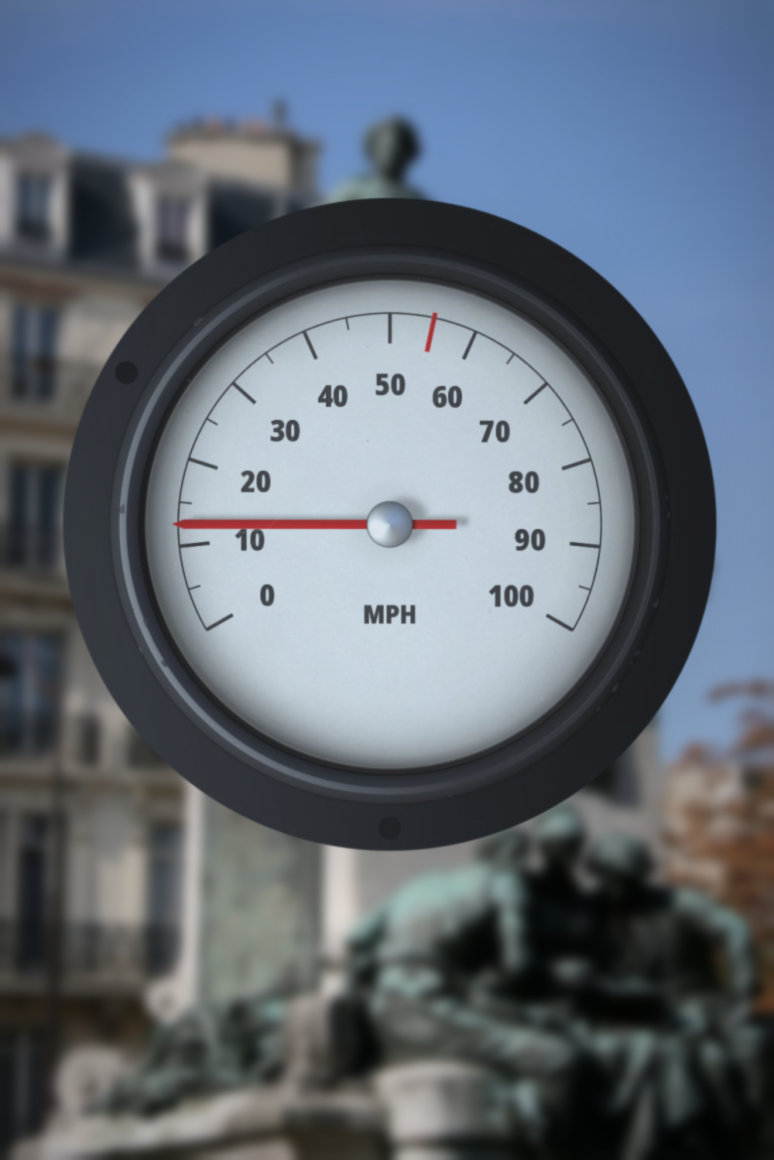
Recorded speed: 12.5 mph
